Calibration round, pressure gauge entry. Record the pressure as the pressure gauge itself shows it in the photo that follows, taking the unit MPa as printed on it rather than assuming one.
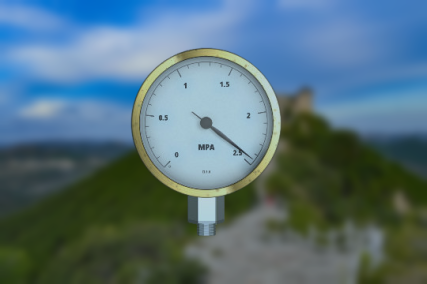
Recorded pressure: 2.45 MPa
